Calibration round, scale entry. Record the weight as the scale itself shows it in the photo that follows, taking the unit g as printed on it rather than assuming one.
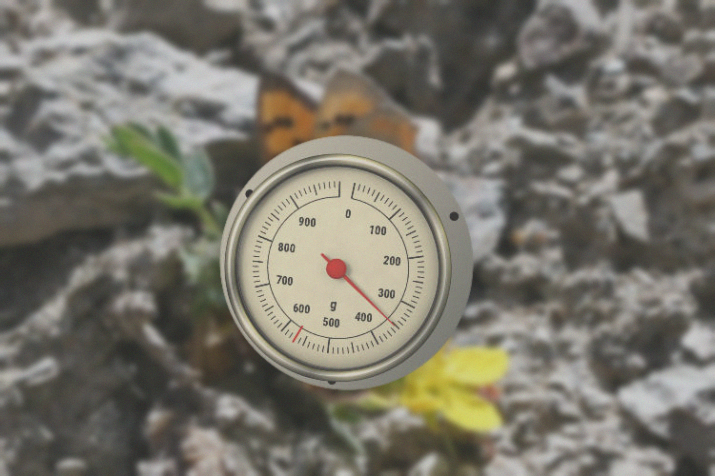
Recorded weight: 350 g
